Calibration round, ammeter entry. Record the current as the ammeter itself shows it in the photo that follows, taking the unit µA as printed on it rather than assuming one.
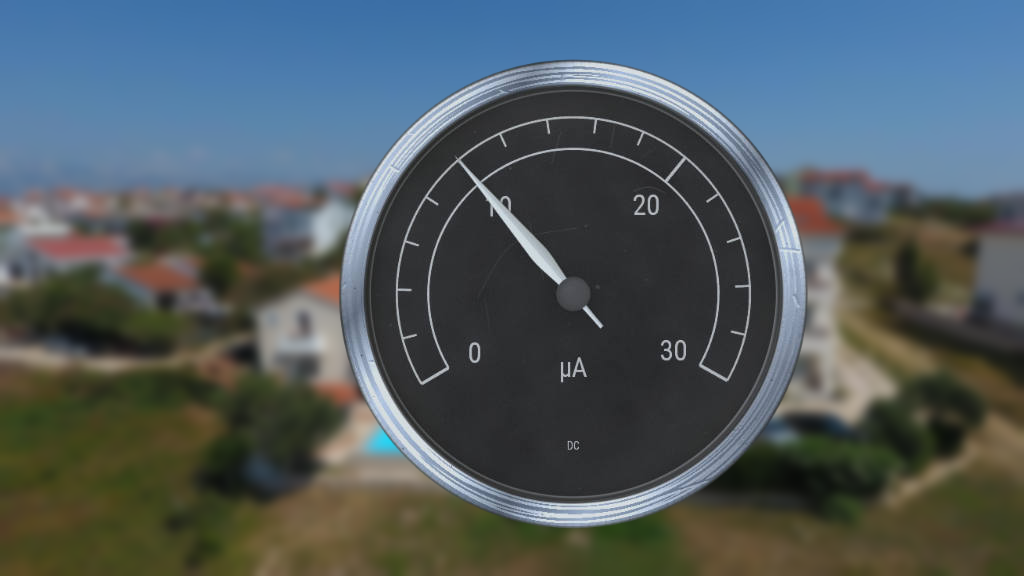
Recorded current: 10 µA
